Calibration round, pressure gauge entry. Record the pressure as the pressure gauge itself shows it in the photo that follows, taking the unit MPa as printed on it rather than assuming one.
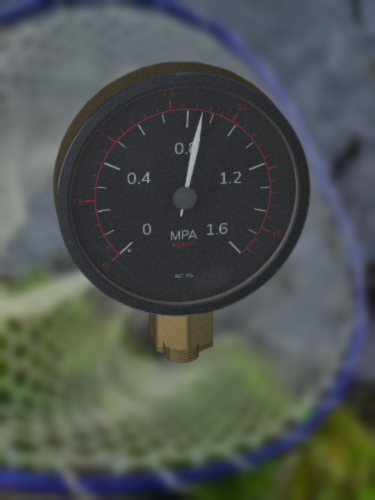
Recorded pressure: 0.85 MPa
